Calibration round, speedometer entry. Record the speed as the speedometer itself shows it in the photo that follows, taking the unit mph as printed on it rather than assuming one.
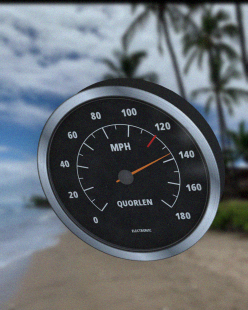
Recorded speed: 135 mph
